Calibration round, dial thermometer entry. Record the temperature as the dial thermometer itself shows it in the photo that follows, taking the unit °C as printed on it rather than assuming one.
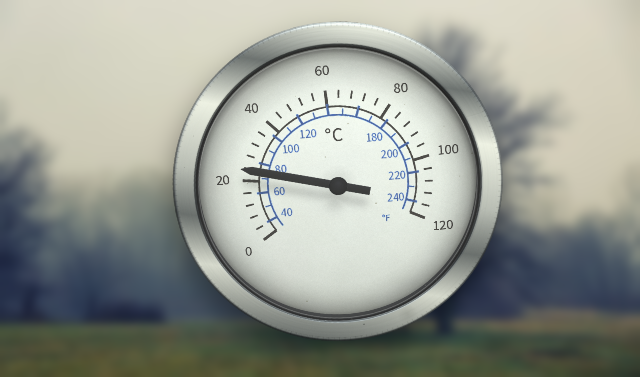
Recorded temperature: 24 °C
